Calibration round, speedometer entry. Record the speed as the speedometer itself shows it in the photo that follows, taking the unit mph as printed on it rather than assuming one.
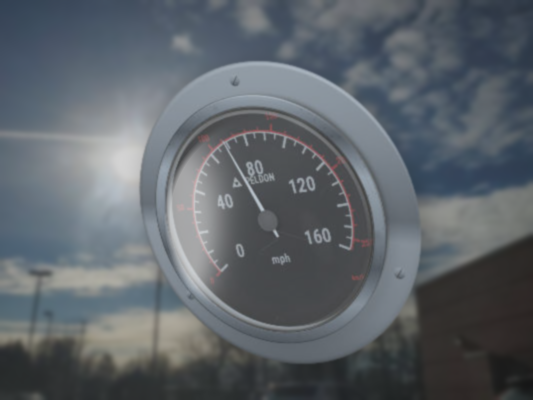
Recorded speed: 70 mph
